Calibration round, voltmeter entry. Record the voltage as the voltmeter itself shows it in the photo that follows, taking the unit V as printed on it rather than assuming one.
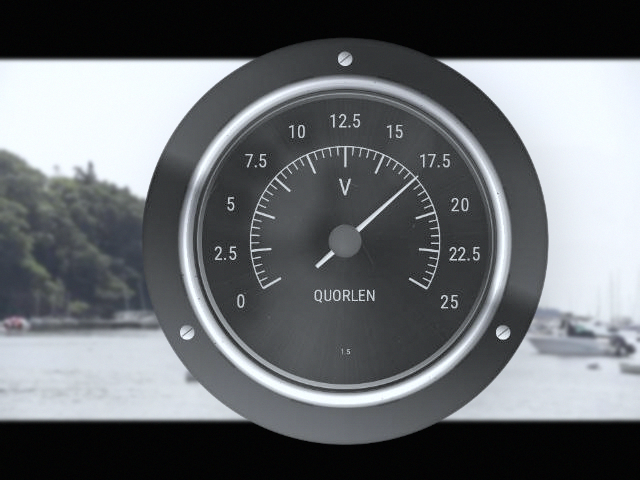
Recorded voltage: 17.5 V
